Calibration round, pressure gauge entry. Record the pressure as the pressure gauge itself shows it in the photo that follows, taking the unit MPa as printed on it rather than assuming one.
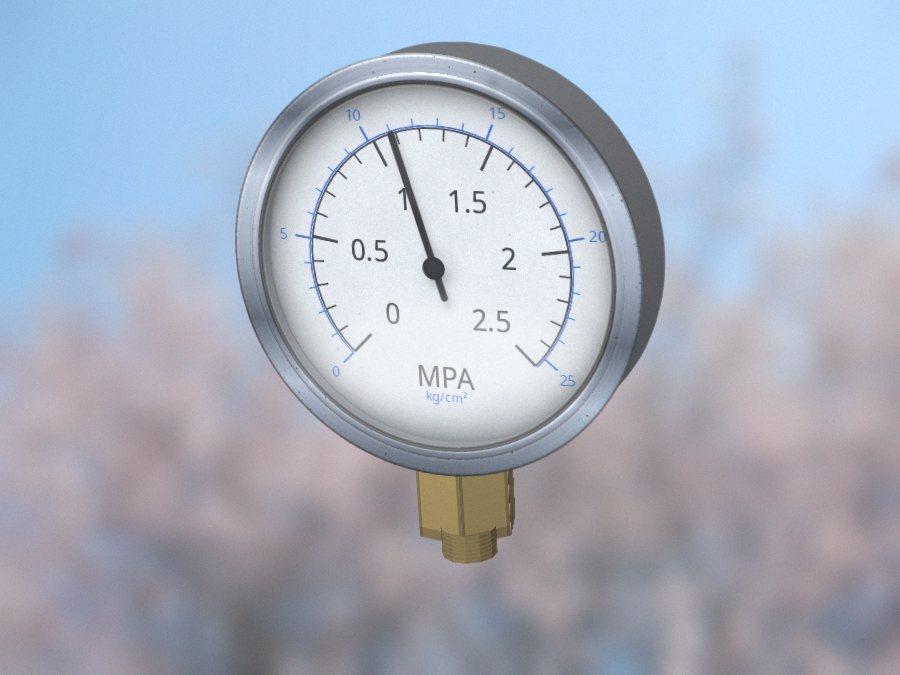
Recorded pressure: 1.1 MPa
